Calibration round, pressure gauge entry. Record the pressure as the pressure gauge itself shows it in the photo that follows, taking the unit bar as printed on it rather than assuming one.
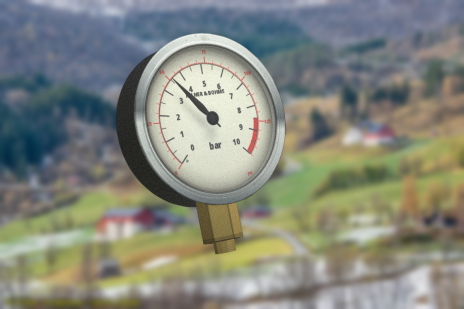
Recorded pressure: 3.5 bar
